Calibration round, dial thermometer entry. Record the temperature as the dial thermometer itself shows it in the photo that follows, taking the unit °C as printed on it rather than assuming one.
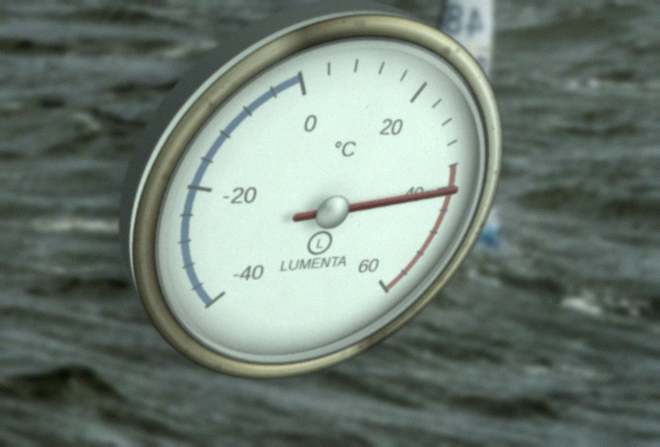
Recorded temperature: 40 °C
